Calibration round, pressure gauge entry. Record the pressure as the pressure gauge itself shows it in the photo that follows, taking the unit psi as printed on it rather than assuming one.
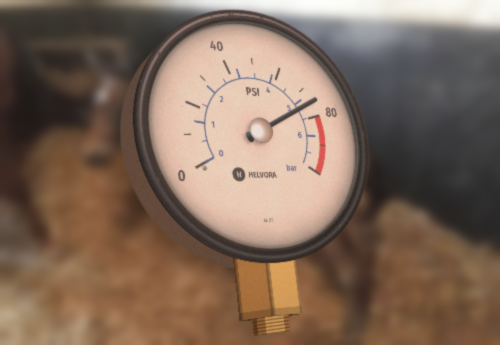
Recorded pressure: 75 psi
